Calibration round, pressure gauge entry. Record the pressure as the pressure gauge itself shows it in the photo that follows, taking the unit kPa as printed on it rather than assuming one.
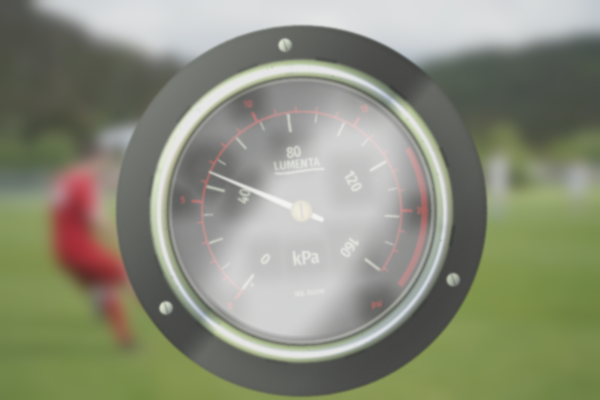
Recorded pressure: 45 kPa
